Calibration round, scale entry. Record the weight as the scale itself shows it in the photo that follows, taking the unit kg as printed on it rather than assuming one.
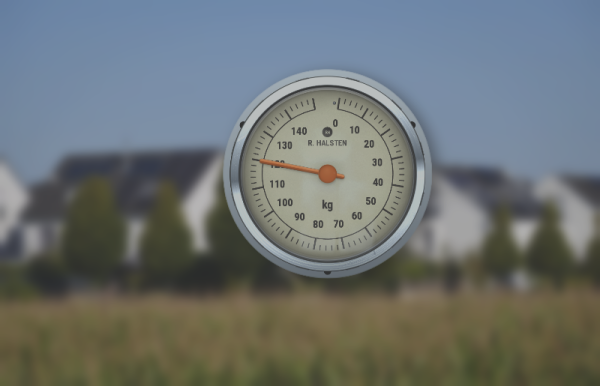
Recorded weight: 120 kg
